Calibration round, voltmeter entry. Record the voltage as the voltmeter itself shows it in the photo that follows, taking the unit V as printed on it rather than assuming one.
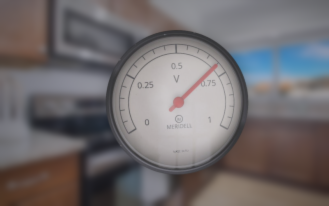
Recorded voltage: 0.7 V
